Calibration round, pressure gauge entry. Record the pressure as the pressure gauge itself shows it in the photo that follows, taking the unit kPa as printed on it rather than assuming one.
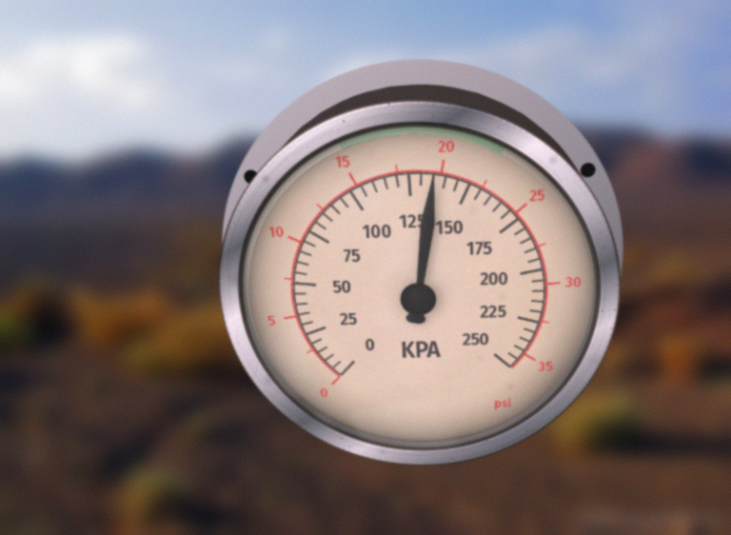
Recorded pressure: 135 kPa
